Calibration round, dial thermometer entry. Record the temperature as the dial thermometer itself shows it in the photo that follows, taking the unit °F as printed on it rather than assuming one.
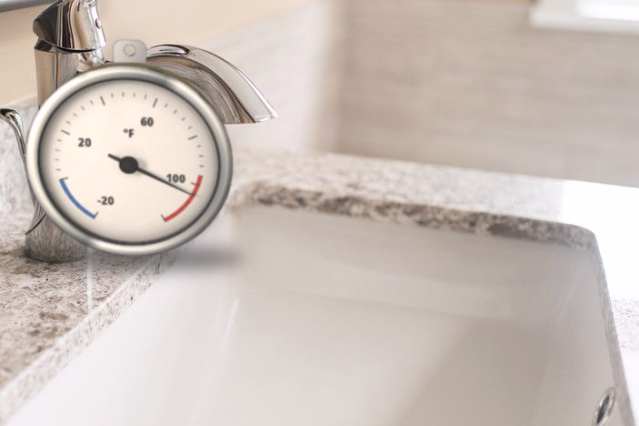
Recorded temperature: 104 °F
